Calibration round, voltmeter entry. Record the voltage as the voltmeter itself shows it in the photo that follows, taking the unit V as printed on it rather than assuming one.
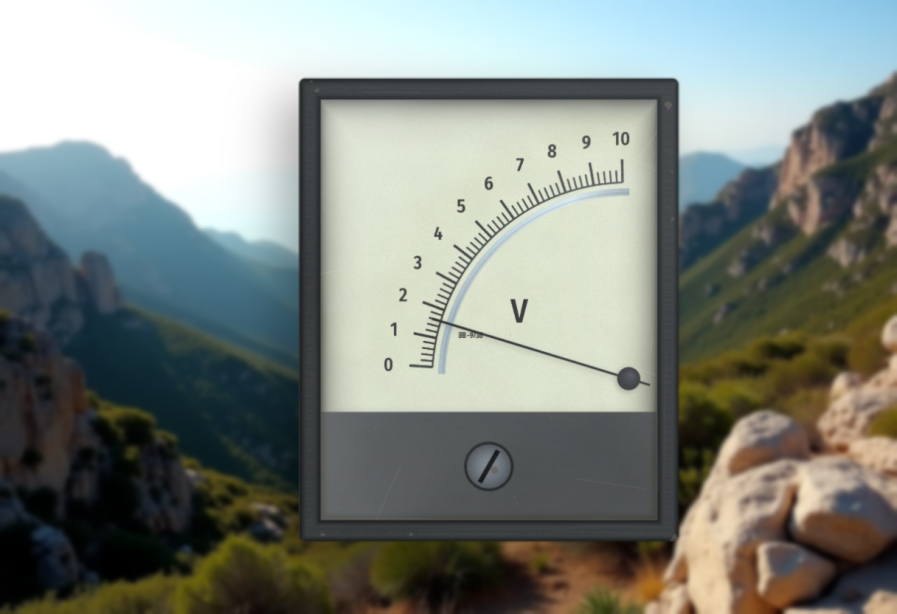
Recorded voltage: 1.6 V
